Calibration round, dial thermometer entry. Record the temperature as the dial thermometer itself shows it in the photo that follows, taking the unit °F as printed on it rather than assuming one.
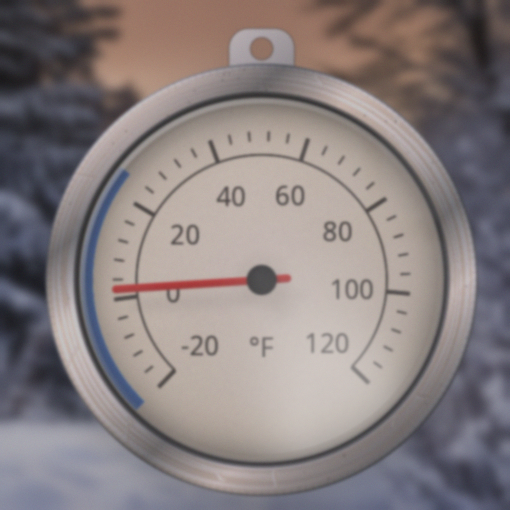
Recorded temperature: 2 °F
